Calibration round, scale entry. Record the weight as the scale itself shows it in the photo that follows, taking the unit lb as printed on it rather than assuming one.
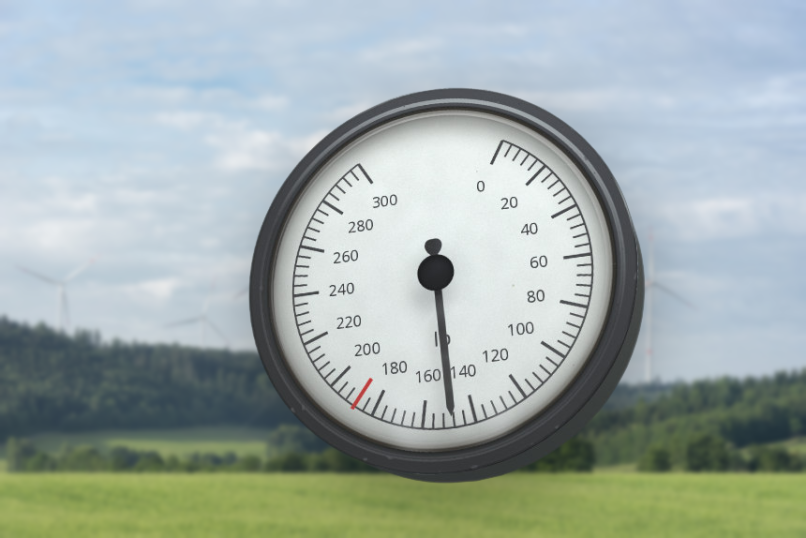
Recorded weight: 148 lb
